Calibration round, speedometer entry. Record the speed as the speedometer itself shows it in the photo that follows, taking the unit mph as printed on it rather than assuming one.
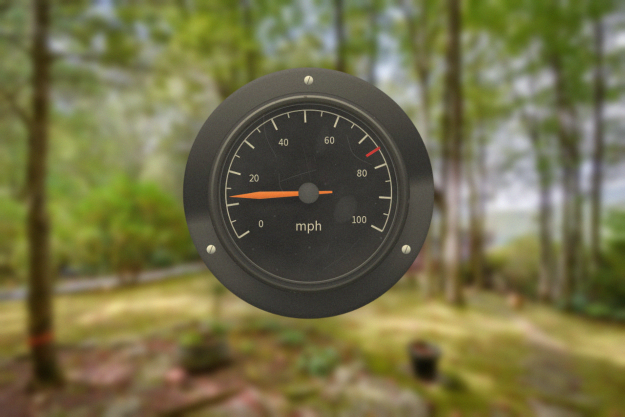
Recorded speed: 12.5 mph
